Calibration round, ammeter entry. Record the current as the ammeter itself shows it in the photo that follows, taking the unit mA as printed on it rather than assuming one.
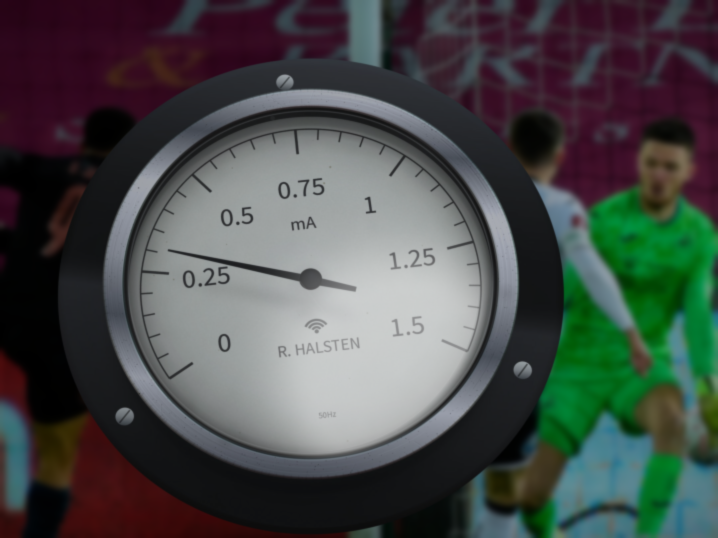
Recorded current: 0.3 mA
